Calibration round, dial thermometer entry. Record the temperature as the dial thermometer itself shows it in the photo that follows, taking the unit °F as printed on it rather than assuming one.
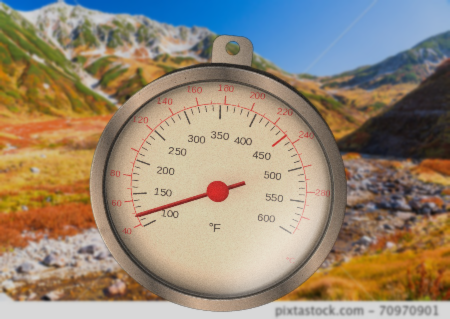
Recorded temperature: 120 °F
